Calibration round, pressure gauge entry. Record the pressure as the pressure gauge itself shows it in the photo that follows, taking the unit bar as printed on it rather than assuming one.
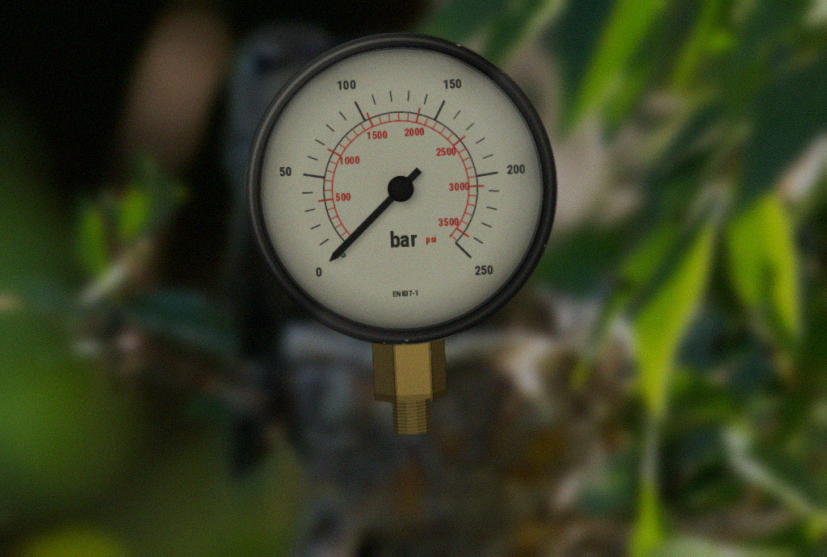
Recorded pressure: 0 bar
